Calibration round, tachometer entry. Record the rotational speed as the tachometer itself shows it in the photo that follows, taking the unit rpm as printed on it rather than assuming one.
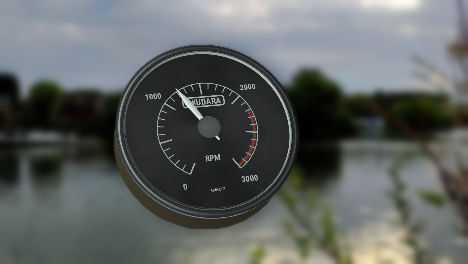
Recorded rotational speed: 1200 rpm
